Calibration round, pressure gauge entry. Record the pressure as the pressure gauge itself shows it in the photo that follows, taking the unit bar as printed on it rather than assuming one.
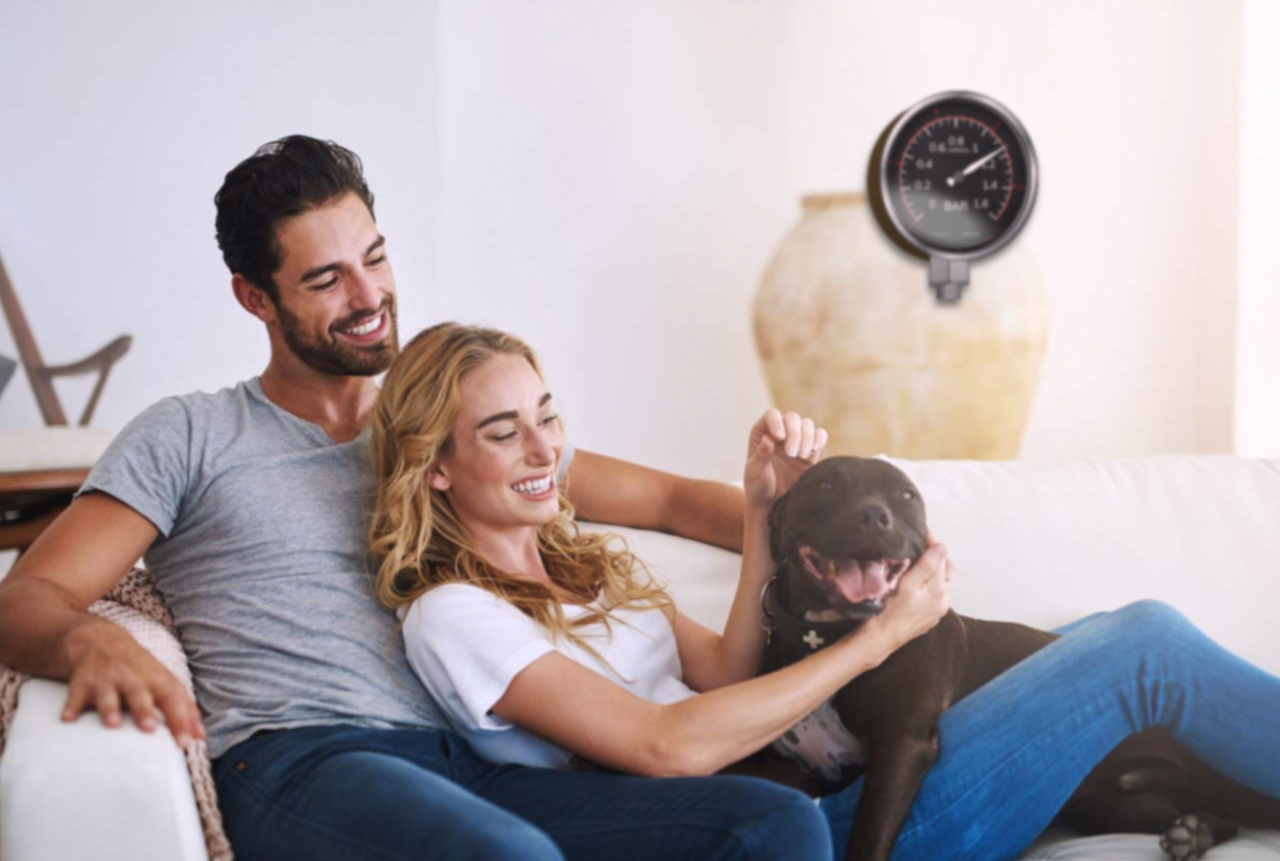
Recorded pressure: 1.15 bar
